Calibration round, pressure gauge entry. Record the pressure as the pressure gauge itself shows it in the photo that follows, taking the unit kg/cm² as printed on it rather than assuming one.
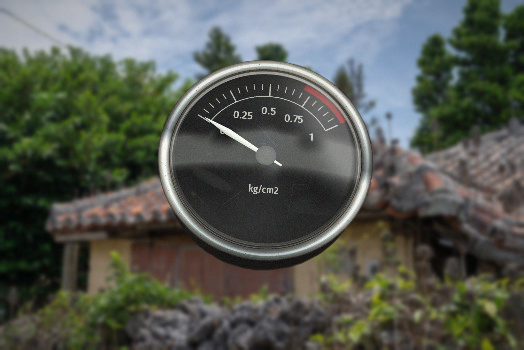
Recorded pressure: 0 kg/cm²
